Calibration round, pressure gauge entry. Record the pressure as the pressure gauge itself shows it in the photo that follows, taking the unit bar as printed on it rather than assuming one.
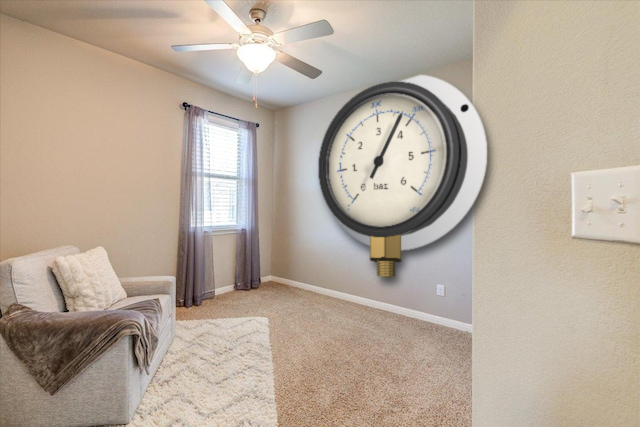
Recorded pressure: 3.75 bar
